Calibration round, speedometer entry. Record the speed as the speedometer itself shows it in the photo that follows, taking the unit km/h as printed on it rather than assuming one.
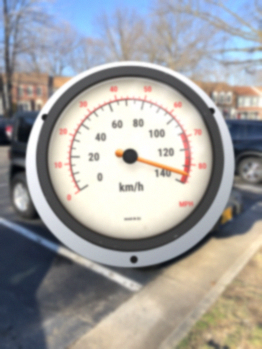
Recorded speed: 135 km/h
